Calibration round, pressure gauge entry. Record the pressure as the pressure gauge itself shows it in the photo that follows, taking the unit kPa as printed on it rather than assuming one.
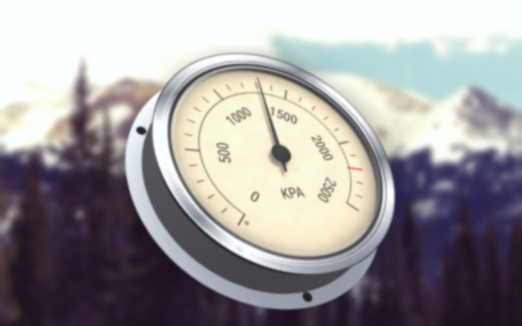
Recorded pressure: 1300 kPa
